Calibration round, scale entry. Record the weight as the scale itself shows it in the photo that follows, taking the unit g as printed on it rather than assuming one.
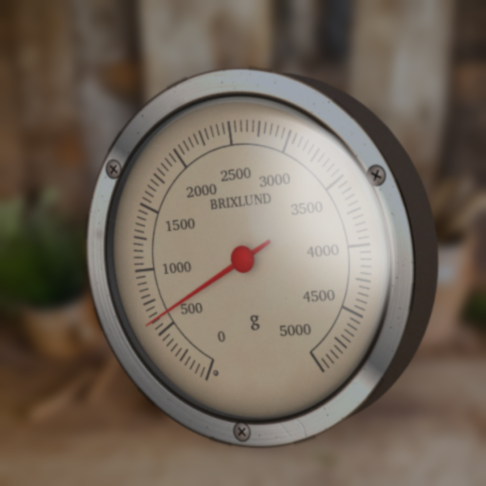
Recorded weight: 600 g
